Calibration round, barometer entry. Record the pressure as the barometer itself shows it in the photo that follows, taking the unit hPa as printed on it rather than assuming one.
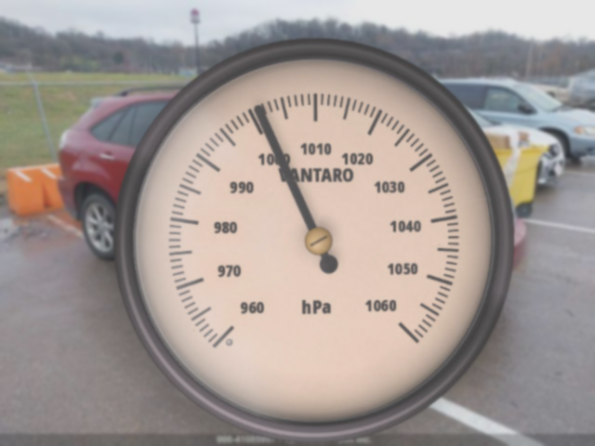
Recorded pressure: 1001 hPa
